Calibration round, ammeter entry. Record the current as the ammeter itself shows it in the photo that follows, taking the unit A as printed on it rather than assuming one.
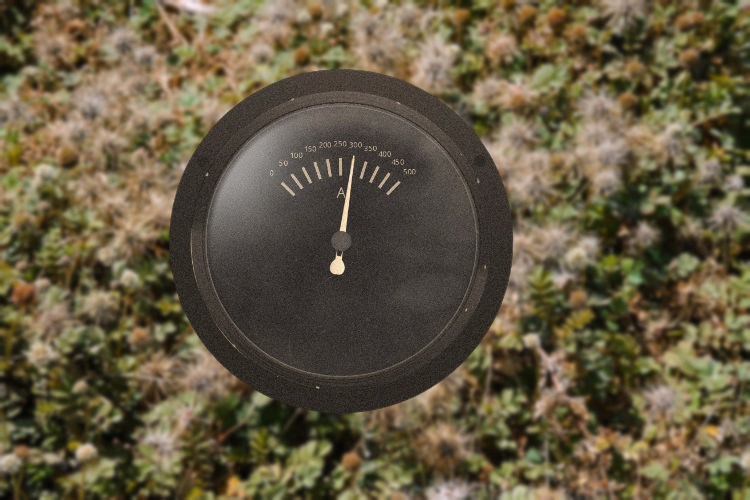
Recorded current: 300 A
